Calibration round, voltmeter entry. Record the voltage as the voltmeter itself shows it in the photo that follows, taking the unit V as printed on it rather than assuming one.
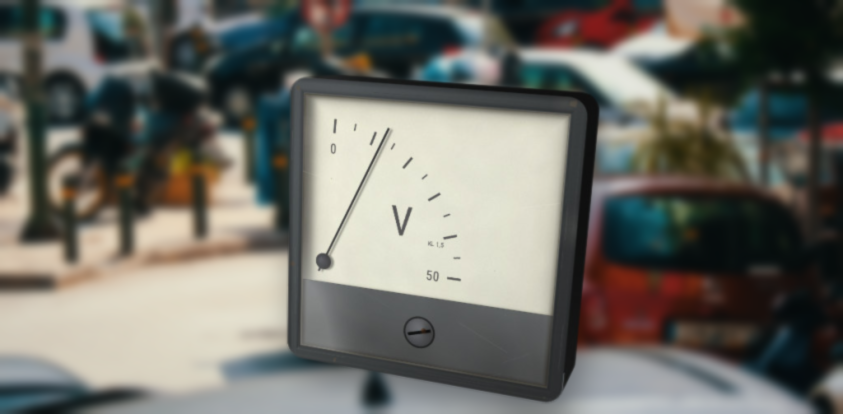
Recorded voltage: 12.5 V
